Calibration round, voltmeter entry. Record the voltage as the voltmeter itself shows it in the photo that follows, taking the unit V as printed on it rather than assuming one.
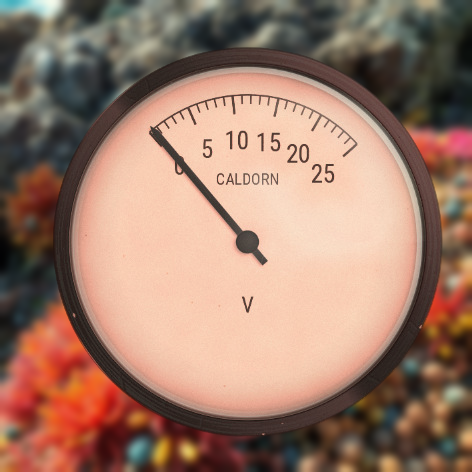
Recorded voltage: 0.5 V
